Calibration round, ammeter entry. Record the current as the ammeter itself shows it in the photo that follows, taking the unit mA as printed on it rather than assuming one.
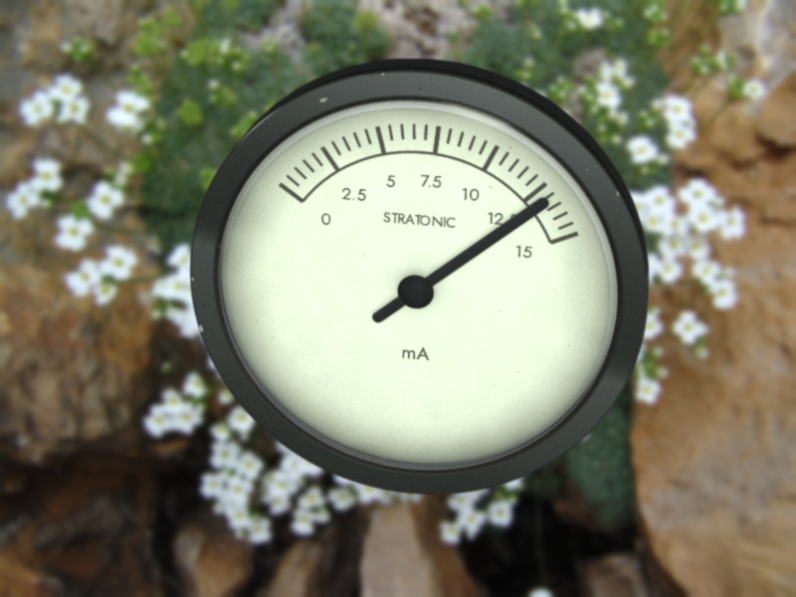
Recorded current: 13 mA
